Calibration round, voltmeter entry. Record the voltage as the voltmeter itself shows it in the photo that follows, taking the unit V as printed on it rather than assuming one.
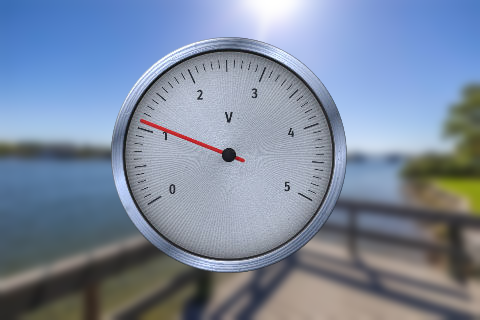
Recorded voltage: 1.1 V
